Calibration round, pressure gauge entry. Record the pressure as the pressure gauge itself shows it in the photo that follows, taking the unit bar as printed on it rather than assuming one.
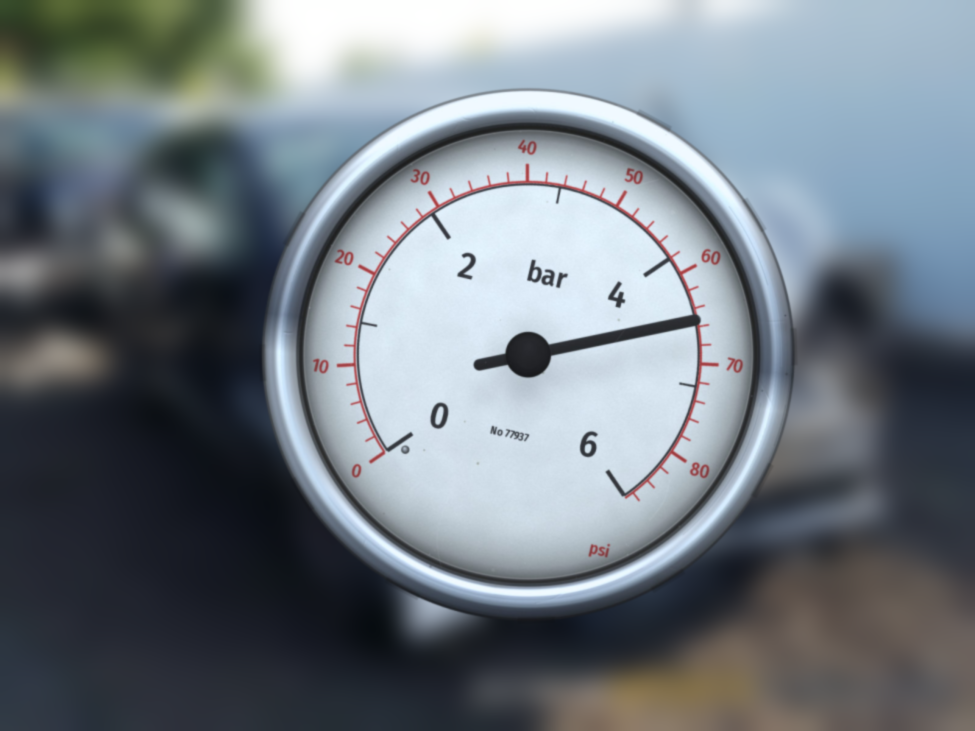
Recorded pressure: 4.5 bar
